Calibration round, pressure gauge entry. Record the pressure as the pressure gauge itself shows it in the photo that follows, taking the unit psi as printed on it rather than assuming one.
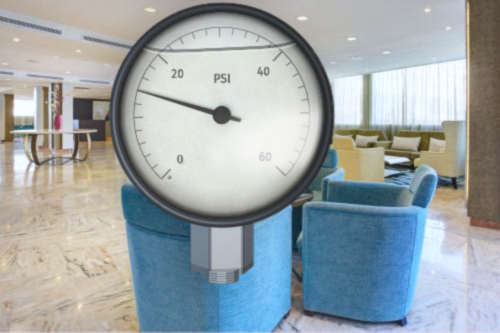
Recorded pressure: 14 psi
